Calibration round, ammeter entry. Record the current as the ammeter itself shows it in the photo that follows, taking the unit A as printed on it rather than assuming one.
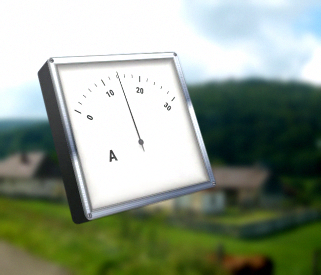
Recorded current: 14 A
